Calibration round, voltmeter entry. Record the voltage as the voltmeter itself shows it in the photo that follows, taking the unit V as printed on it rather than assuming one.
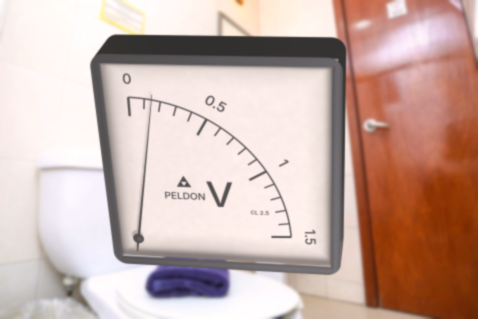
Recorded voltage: 0.15 V
